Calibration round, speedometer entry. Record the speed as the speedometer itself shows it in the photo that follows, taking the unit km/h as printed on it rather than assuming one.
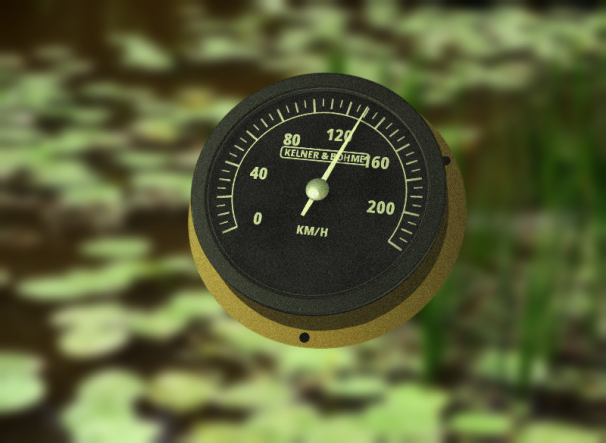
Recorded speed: 130 km/h
